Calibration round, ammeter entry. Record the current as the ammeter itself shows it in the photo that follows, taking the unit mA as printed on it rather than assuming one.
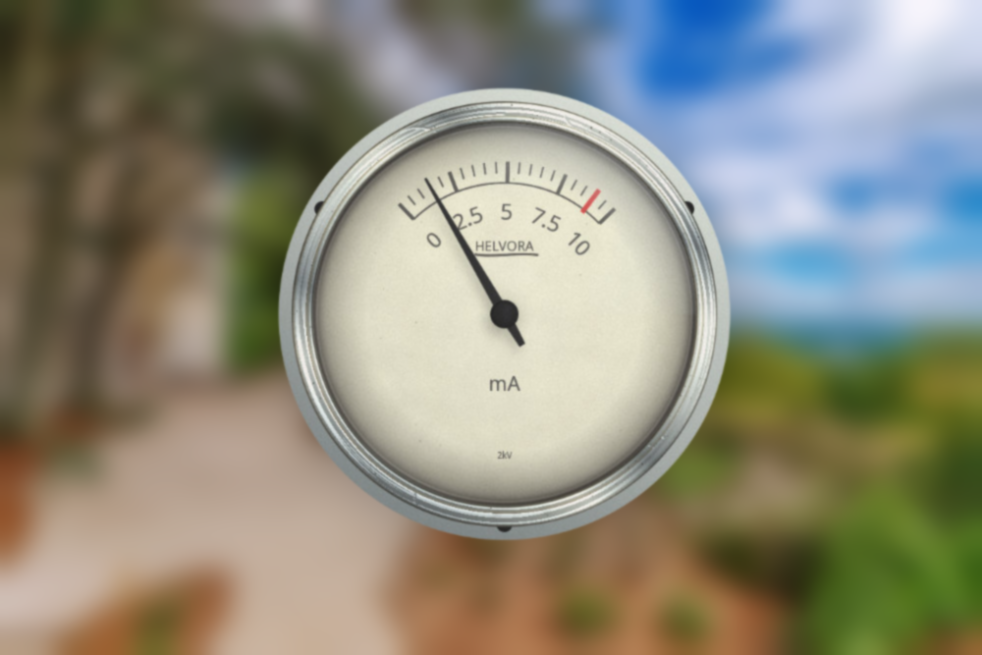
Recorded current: 1.5 mA
